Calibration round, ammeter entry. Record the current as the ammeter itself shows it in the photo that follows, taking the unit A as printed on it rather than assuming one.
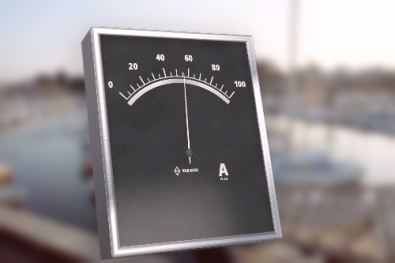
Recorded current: 55 A
